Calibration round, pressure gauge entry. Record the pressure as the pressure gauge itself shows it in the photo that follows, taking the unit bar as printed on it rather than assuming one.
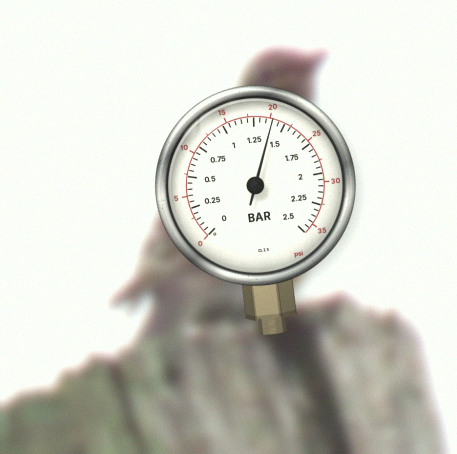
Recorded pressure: 1.4 bar
